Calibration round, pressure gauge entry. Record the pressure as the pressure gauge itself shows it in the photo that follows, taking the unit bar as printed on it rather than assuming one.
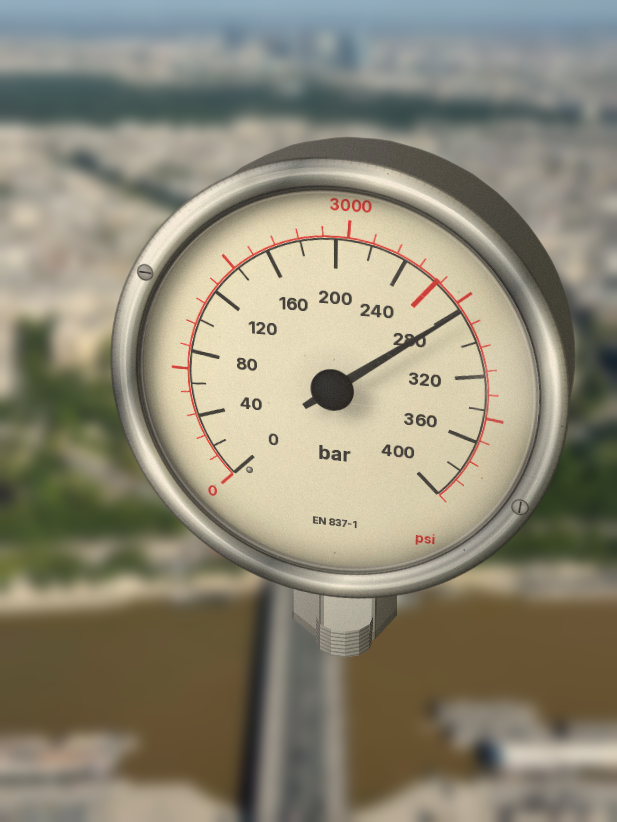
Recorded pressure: 280 bar
